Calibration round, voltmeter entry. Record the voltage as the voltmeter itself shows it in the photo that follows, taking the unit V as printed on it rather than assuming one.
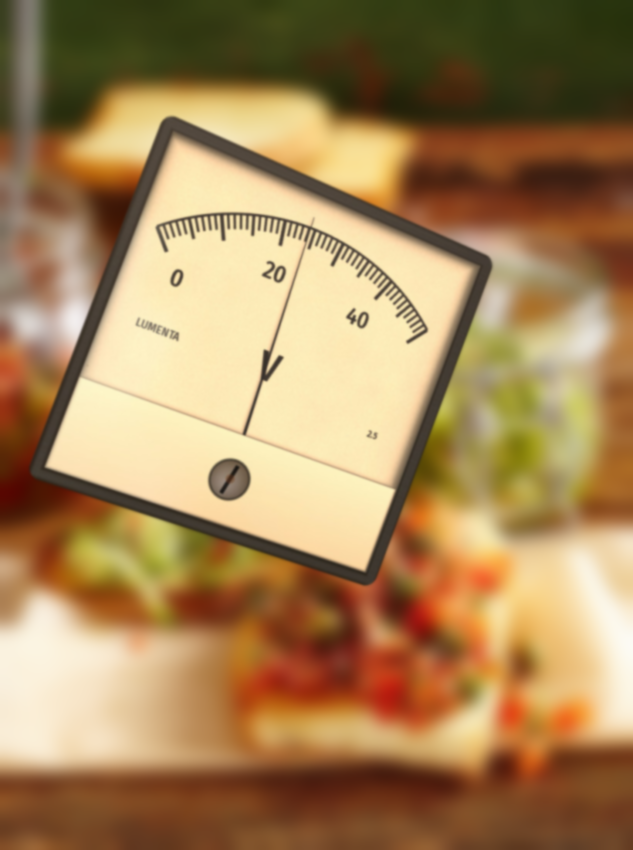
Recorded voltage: 24 V
